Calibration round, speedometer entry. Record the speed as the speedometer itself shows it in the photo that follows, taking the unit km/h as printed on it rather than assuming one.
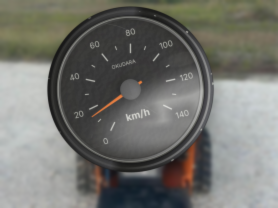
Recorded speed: 15 km/h
